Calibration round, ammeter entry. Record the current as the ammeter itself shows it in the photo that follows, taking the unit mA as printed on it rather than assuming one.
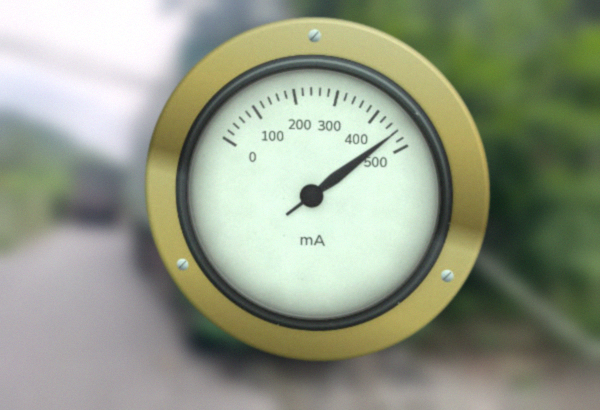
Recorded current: 460 mA
